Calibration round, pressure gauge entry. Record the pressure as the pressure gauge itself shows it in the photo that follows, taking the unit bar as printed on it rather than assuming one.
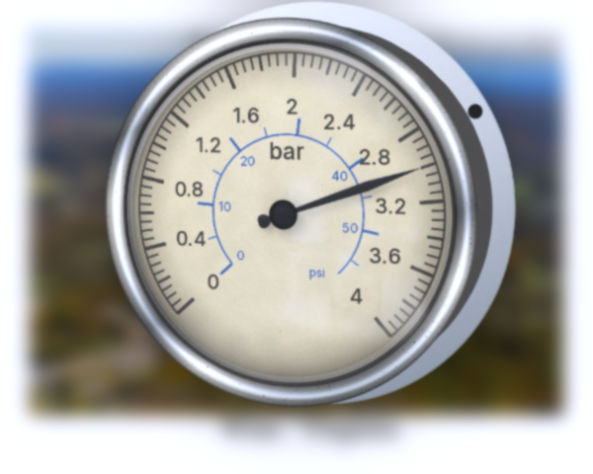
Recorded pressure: 3 bar
